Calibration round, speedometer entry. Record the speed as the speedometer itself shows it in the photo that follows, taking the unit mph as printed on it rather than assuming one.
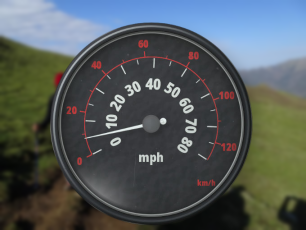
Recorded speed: 5 mph
